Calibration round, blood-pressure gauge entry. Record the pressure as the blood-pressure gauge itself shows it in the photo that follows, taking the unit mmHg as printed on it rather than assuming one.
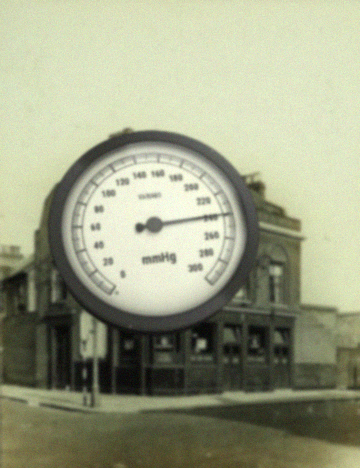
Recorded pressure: 240 mmHg
